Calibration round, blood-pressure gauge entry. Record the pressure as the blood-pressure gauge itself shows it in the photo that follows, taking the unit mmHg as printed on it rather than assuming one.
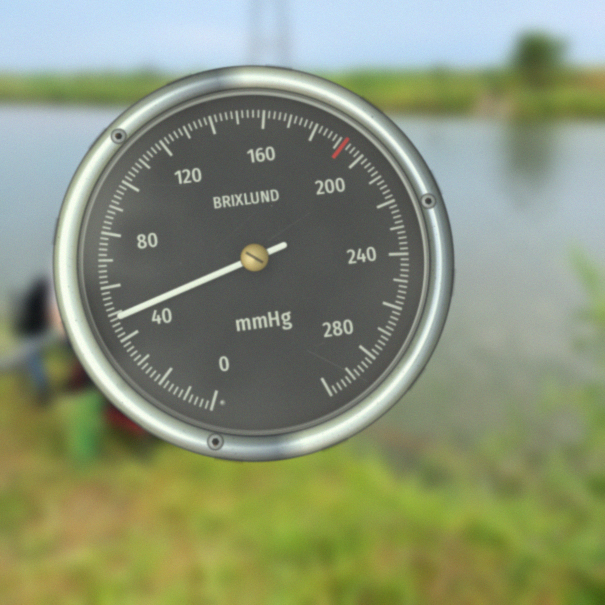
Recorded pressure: 48 mmHg
